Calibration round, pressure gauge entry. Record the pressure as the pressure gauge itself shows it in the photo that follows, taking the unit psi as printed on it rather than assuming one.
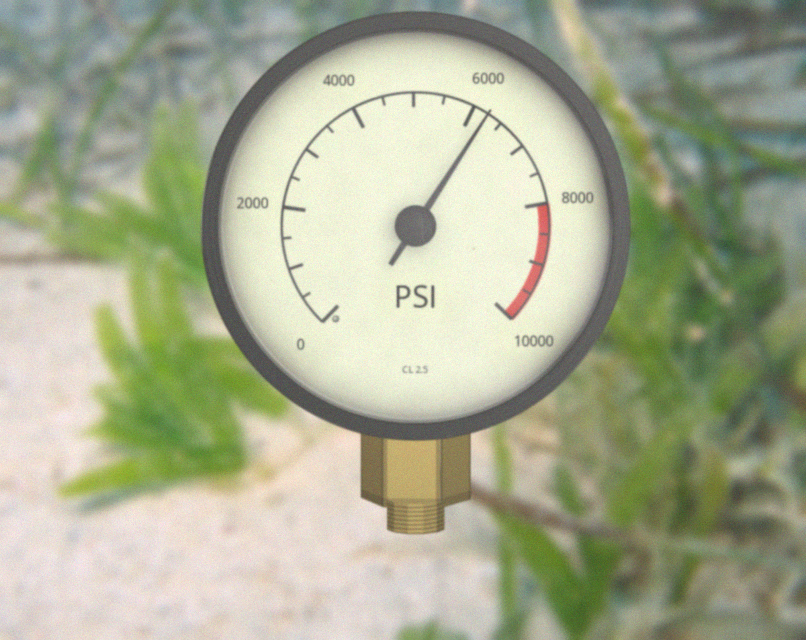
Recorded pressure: 6250 psi
